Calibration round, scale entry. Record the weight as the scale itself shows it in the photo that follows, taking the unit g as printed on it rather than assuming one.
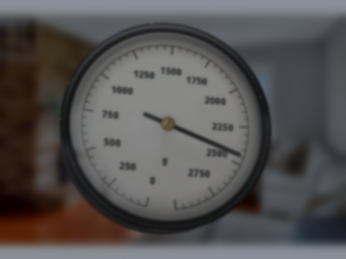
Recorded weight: 2450 g
